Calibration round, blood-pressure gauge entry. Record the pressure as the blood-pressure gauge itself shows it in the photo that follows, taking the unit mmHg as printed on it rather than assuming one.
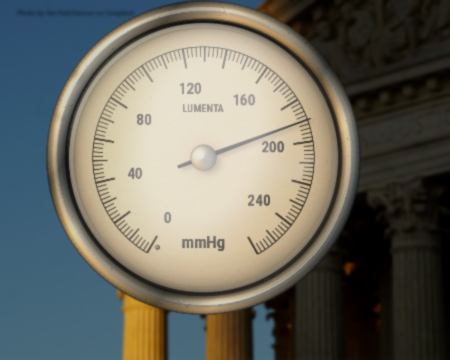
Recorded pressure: 190 mmHg
